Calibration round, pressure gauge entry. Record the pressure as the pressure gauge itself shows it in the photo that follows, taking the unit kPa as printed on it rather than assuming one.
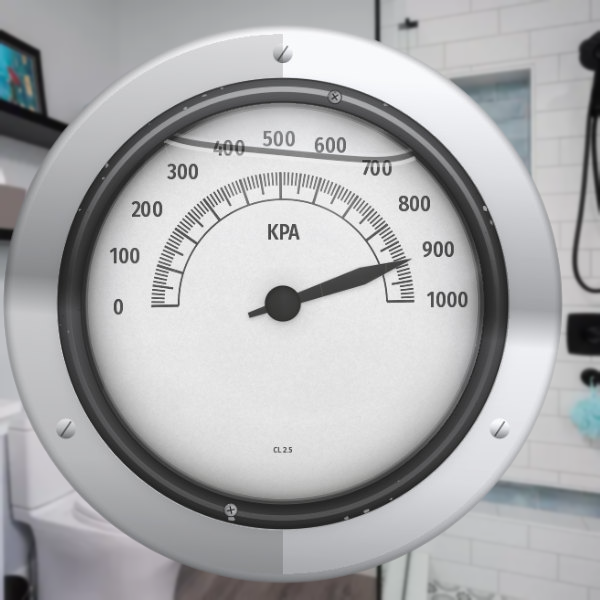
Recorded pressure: 900 kPa
